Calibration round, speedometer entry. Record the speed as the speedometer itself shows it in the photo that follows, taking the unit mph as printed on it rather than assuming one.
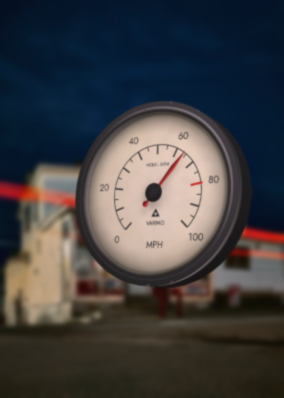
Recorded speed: 65 mph
